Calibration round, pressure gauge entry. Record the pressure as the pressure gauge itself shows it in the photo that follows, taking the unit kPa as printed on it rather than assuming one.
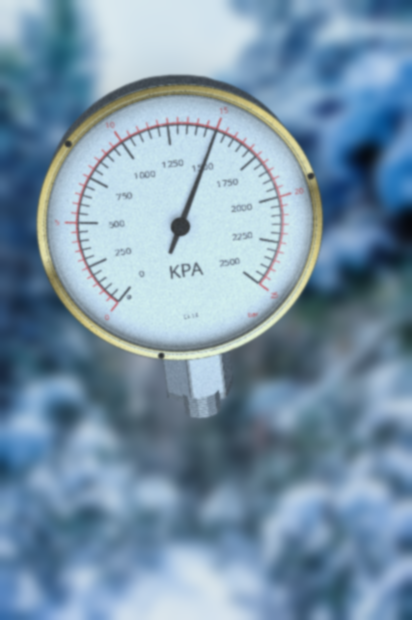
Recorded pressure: 1500 kPa
